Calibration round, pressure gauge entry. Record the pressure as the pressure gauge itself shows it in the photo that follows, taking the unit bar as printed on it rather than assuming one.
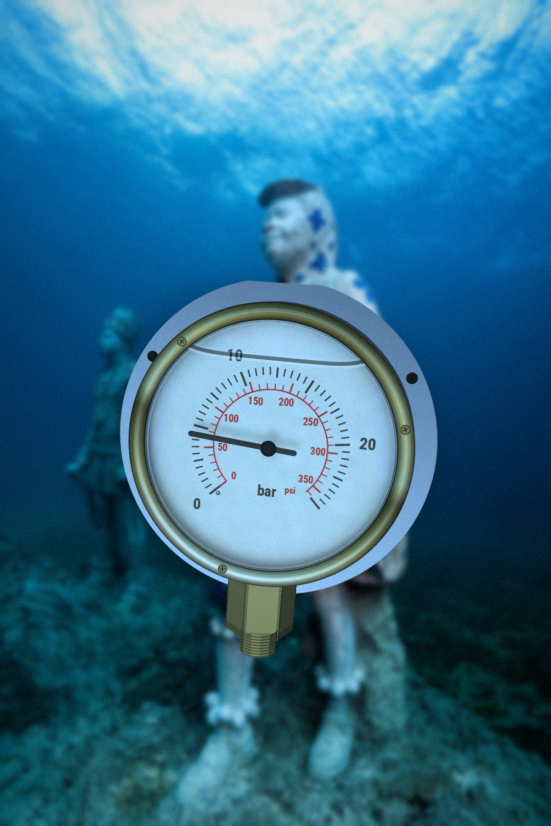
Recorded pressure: 4.5 bar
